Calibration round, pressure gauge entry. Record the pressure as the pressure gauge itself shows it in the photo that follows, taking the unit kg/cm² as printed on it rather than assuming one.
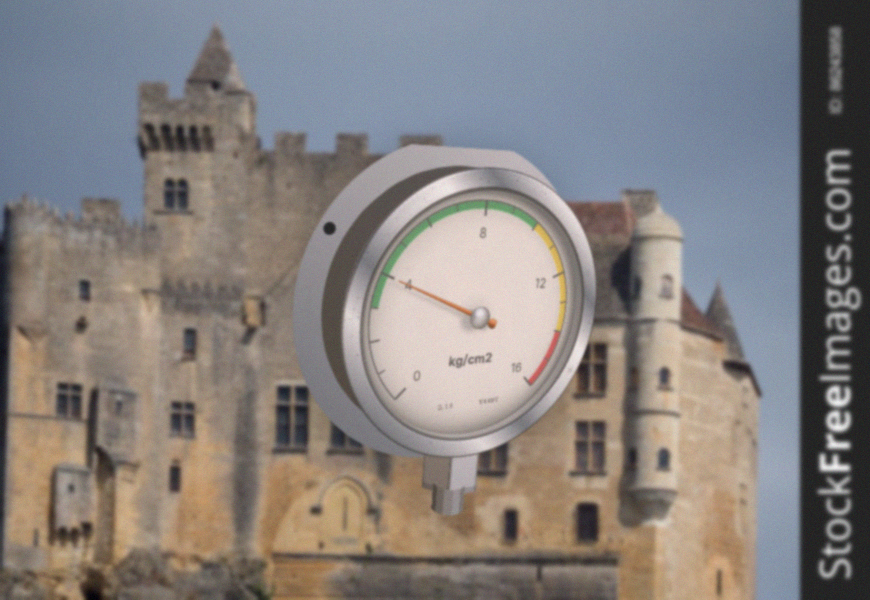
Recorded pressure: 4 kg/cm²
